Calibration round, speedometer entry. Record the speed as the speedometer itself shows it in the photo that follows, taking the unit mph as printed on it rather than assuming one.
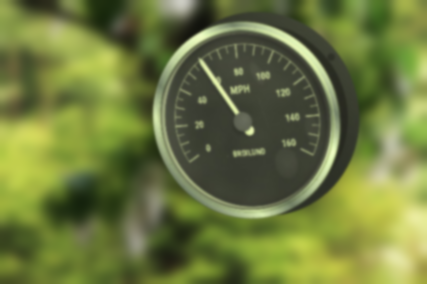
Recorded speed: 60 mph
